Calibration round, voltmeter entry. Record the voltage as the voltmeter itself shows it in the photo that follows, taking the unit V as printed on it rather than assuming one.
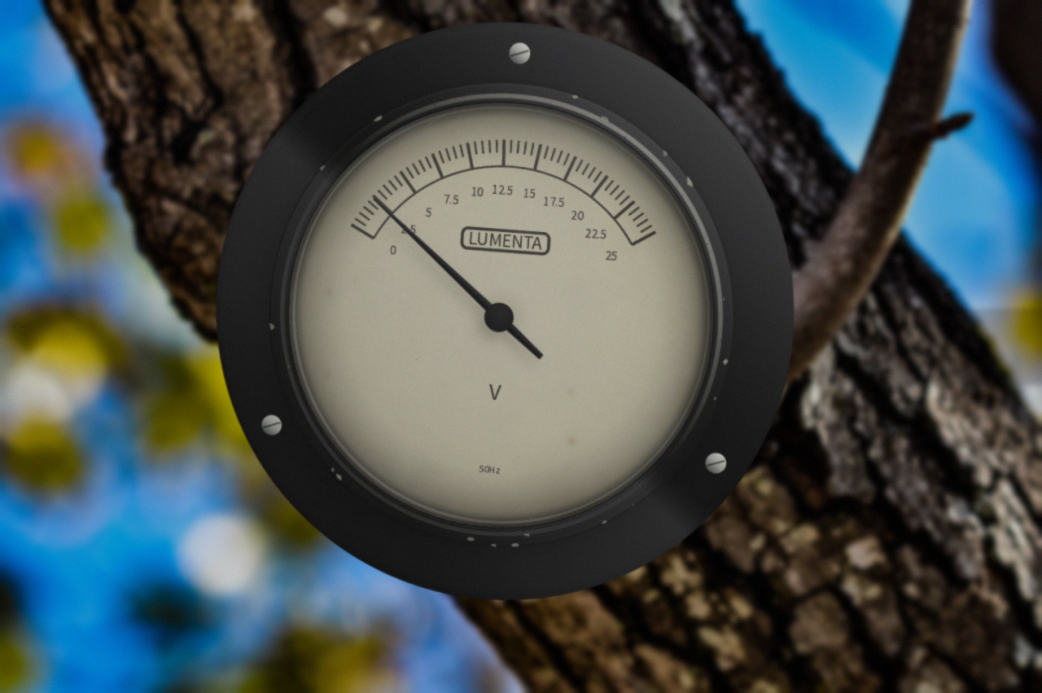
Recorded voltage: 2.5 V
